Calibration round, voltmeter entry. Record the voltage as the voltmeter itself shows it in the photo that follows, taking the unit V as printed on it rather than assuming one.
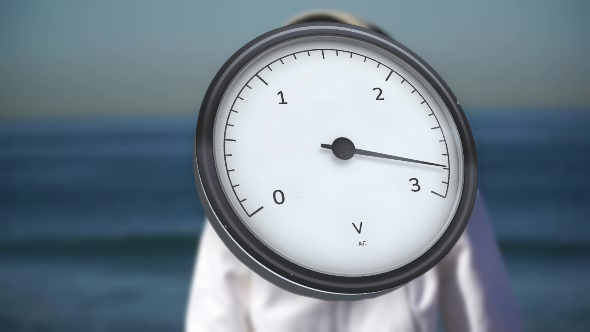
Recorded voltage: 2.8 V
